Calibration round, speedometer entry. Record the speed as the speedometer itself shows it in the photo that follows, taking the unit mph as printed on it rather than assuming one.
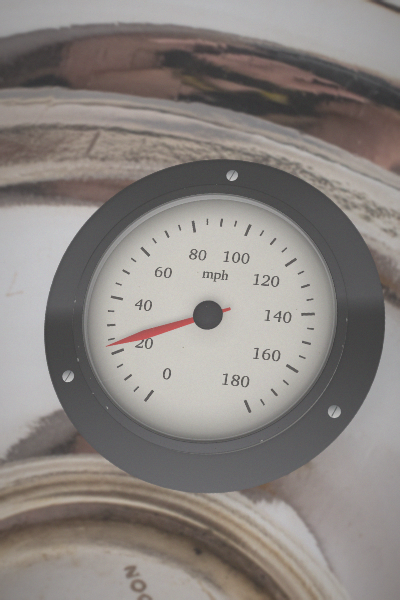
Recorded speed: 22.5 mph
